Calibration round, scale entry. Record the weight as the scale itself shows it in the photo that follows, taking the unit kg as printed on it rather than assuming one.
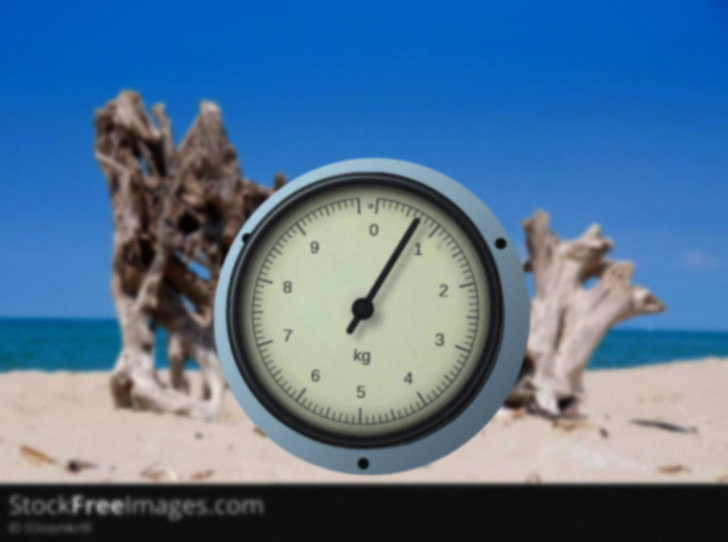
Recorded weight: 0.7 kg
